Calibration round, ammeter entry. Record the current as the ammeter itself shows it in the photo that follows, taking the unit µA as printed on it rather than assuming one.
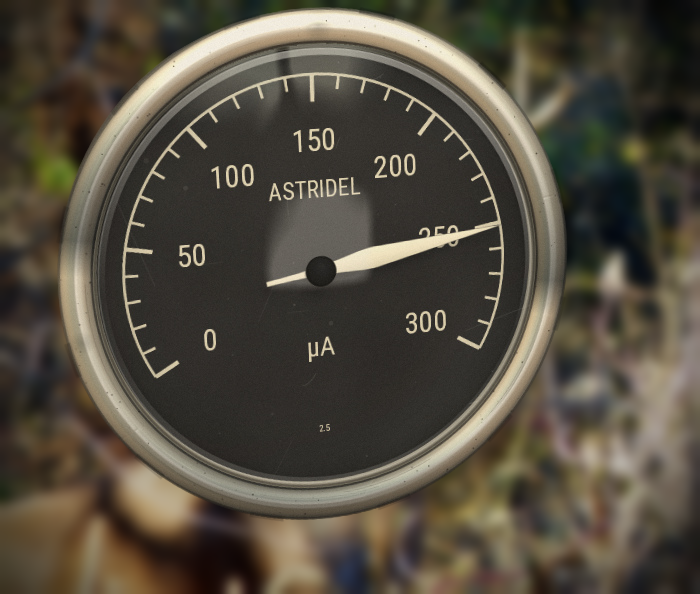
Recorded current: 250 µA
